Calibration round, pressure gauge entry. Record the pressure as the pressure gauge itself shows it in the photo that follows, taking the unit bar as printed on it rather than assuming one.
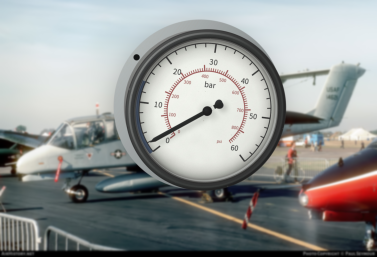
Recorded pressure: 2 bar
